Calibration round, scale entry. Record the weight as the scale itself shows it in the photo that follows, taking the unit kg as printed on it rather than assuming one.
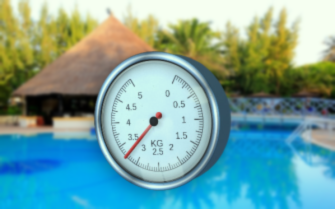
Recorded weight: 3.25 kg
